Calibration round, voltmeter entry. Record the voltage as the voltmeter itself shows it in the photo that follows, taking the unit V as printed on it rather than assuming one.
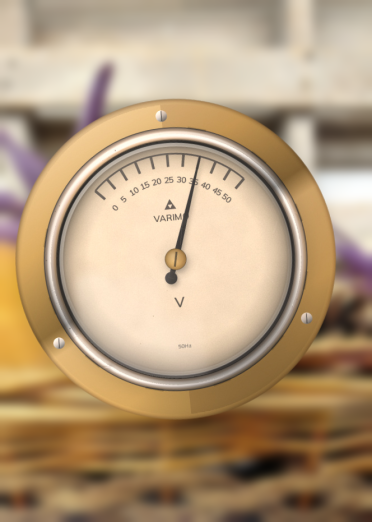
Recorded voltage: 35 V
